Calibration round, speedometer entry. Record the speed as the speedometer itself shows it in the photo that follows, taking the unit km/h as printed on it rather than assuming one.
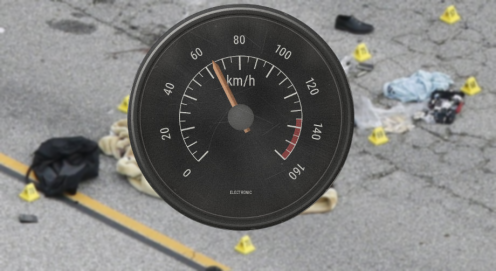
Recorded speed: 65 km/h
